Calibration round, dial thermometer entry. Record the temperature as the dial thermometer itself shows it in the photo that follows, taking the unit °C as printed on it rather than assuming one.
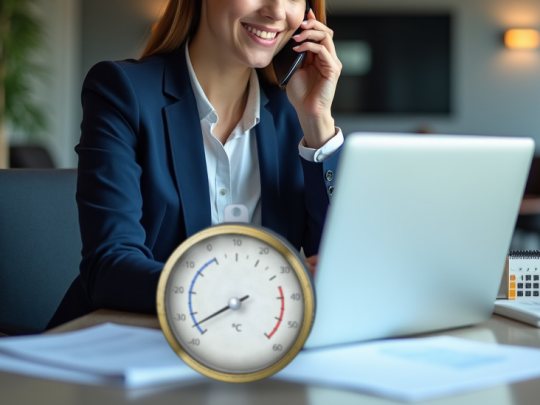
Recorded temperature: -35 °C
